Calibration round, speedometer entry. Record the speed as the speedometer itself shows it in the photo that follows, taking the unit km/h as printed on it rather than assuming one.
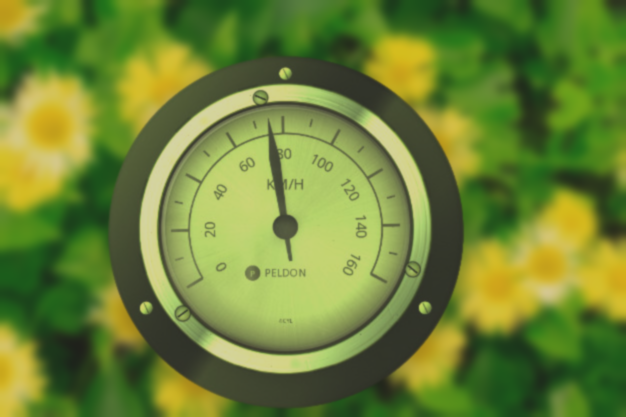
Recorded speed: 75 km/h
